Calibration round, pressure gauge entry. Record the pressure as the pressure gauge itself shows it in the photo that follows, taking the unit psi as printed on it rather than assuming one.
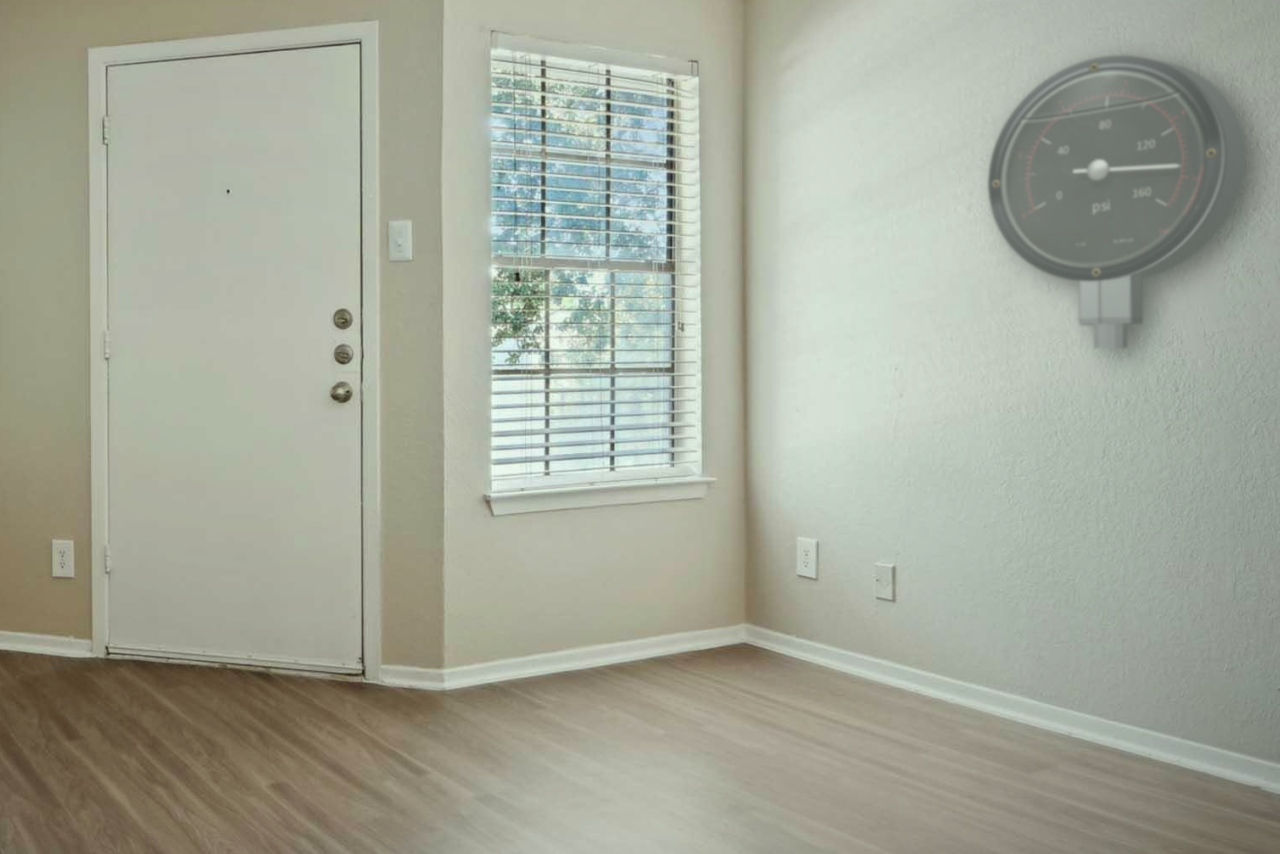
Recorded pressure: 140 psi
